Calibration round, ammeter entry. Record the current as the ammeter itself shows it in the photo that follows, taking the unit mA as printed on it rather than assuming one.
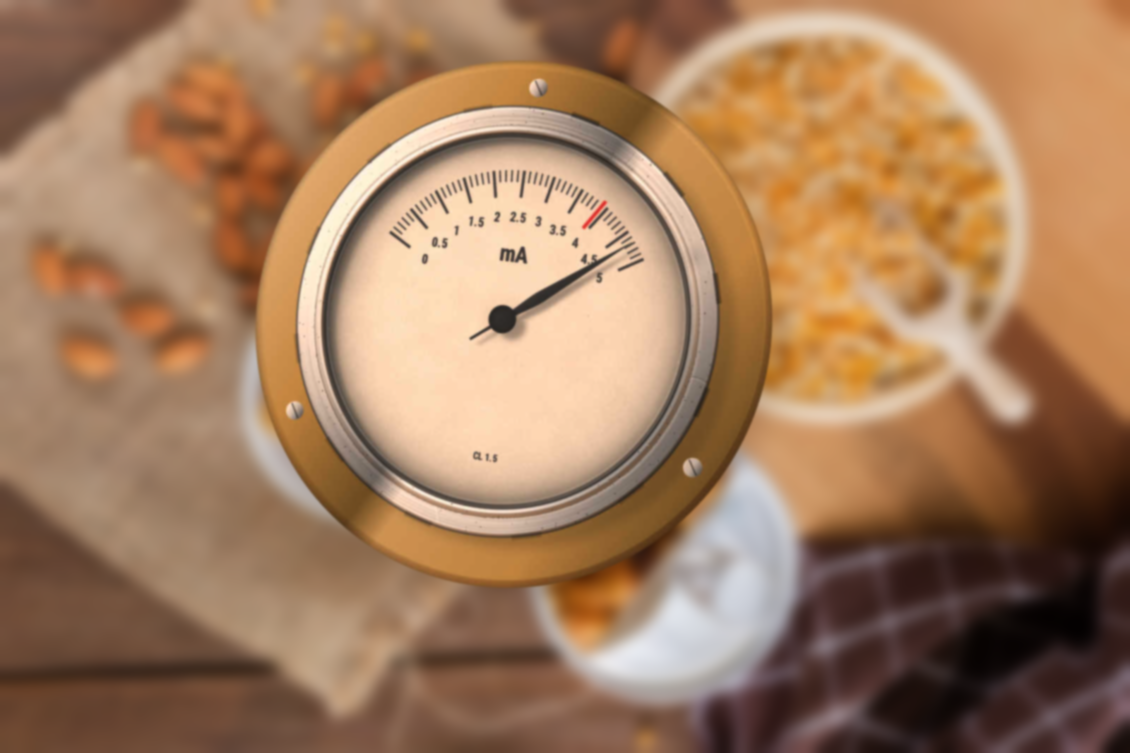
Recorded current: 4.7 mA
